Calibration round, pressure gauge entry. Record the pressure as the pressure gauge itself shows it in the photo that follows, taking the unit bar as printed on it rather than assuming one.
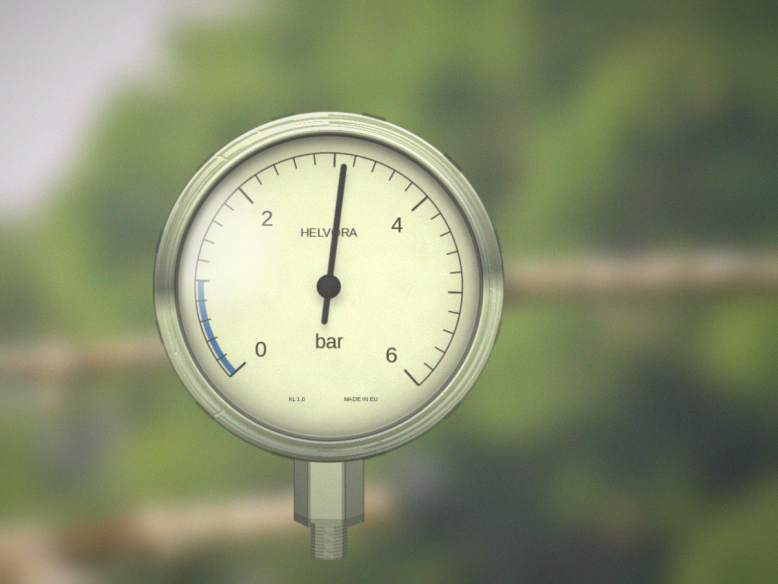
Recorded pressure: 3.1 bar
